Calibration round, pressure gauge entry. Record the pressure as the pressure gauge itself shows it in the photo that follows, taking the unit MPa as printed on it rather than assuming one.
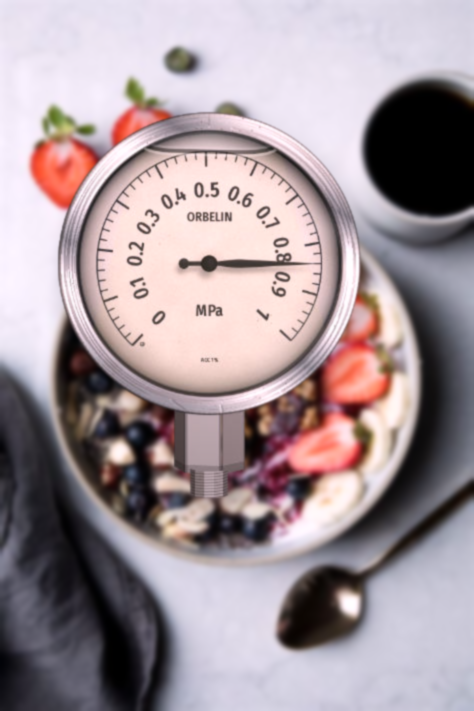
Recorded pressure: 0.84 MPa
